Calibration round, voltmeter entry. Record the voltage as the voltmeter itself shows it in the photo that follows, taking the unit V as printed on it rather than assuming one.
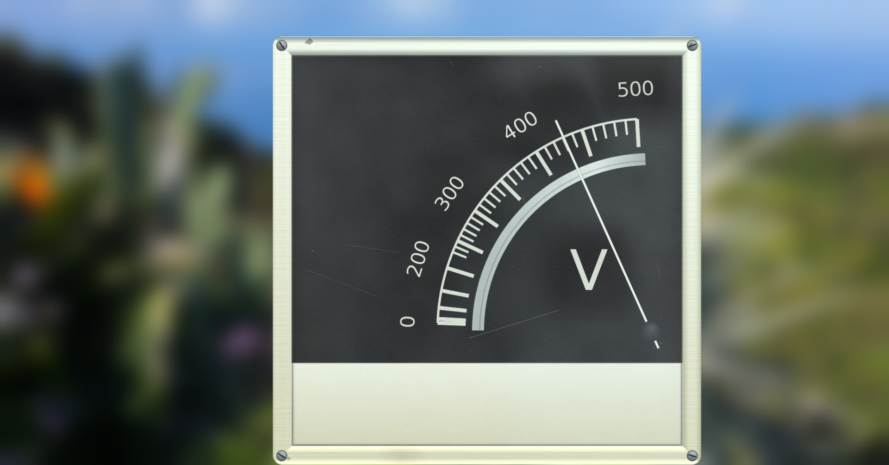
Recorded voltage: 430 V
